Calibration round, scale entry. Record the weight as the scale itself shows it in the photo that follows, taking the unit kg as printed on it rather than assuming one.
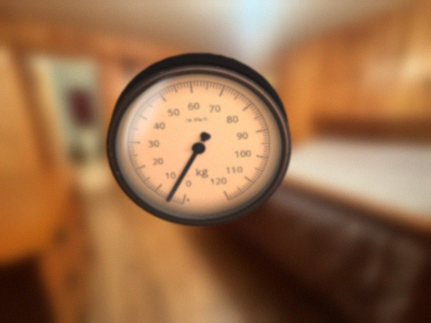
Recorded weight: 5 kg
